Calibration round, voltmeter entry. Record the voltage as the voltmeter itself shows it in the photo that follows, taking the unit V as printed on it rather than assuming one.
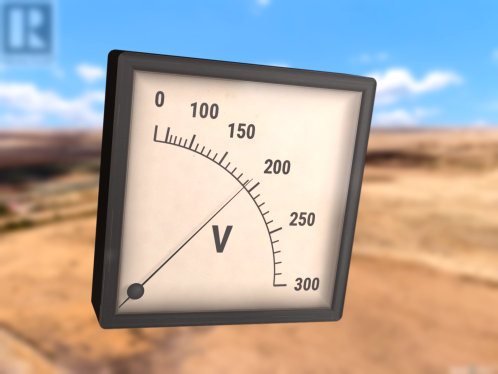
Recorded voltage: 190 V
